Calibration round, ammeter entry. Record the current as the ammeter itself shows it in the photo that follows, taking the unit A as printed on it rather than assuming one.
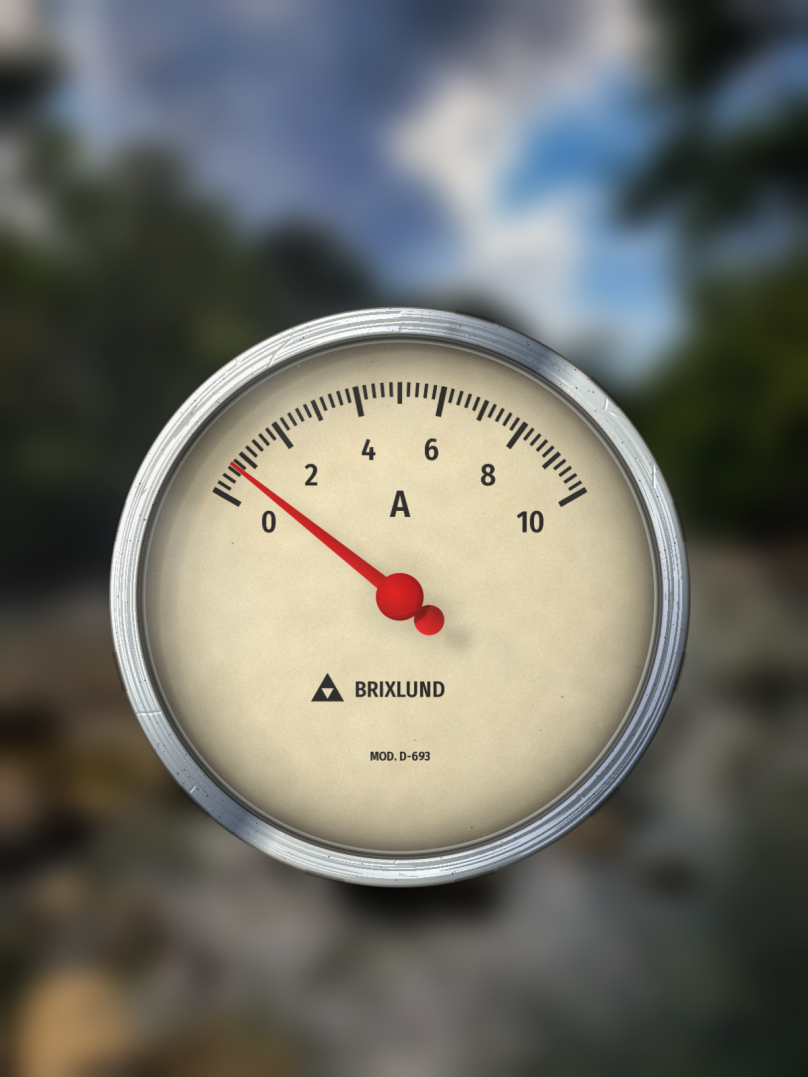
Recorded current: 0.7 A
